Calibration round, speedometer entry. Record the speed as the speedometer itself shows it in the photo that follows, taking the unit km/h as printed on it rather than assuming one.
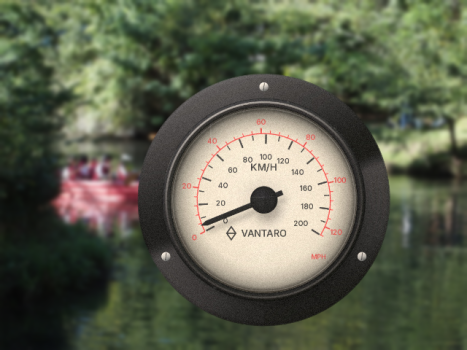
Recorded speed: 5 km/h
